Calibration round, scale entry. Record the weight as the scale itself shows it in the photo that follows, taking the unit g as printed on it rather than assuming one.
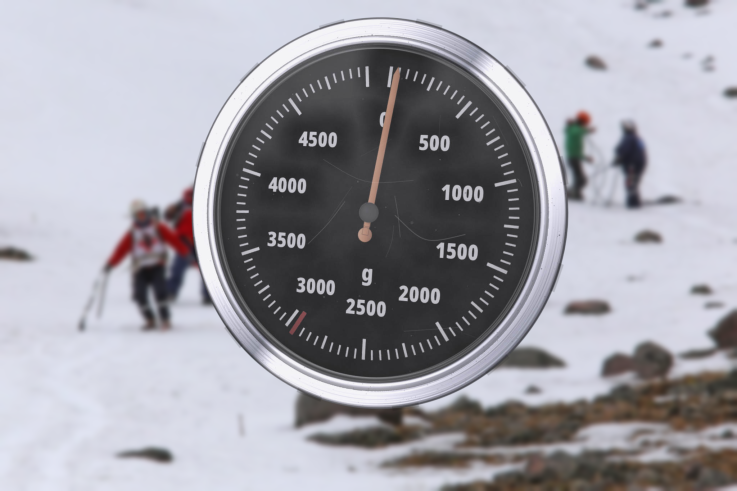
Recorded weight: 50 g
